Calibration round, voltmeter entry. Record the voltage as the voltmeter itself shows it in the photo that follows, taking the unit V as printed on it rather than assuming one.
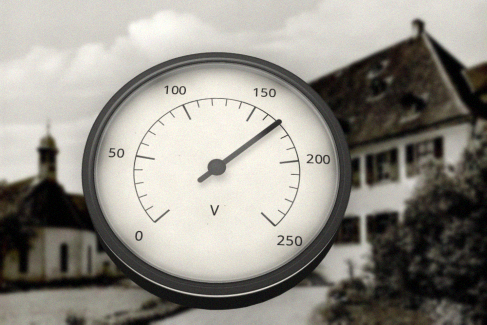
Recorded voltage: 170 V
